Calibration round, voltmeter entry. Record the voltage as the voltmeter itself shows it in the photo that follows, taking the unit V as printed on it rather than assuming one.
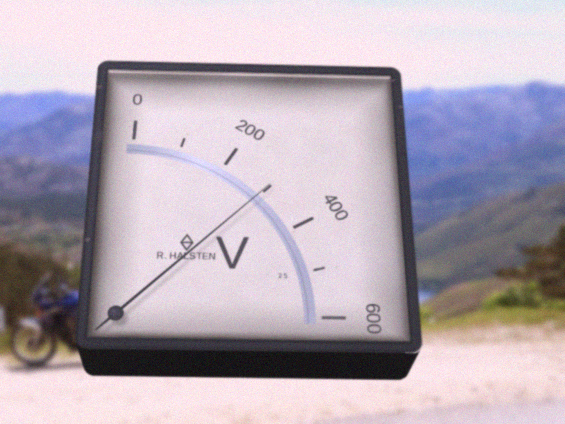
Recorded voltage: 300 V
